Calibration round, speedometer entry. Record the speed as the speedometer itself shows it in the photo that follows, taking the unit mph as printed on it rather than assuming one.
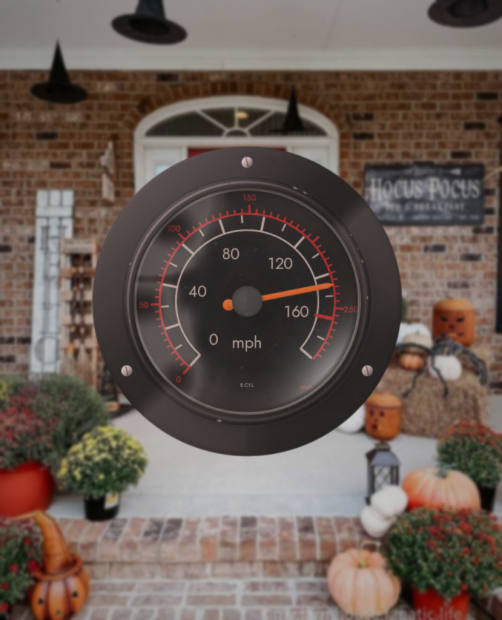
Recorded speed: 145 mph
